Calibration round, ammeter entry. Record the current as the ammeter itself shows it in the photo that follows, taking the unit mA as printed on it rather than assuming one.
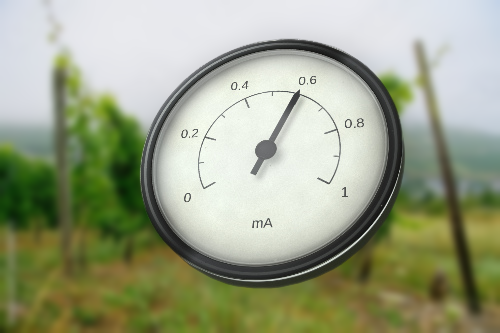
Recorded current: 0.6 mA
